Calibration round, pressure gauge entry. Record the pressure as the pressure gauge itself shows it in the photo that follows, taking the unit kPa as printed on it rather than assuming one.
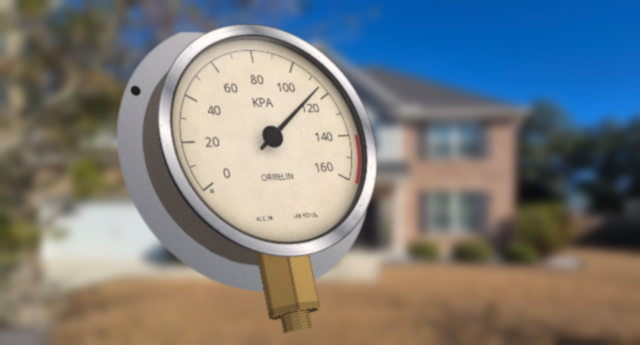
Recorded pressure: 115 kPa
